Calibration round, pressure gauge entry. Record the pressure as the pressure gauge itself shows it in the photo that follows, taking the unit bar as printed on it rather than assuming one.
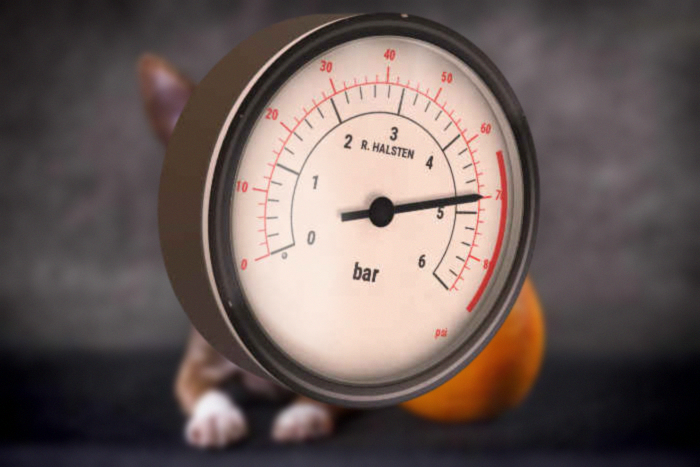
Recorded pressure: 4.8 bar
